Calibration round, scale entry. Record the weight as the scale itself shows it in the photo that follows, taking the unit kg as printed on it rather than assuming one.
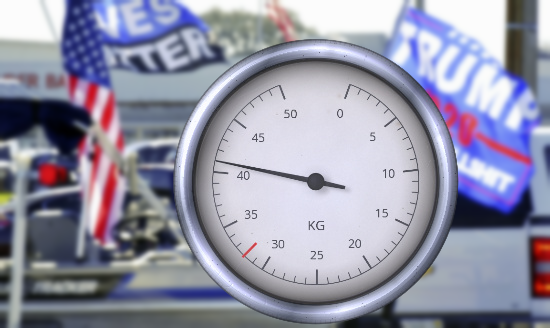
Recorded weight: 41 kg
